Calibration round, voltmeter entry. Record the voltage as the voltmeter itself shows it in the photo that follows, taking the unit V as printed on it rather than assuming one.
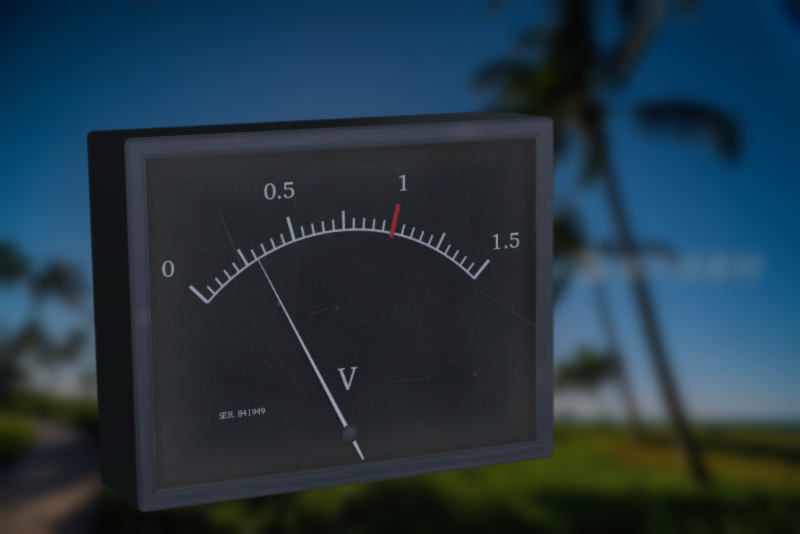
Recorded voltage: 0.3 V
